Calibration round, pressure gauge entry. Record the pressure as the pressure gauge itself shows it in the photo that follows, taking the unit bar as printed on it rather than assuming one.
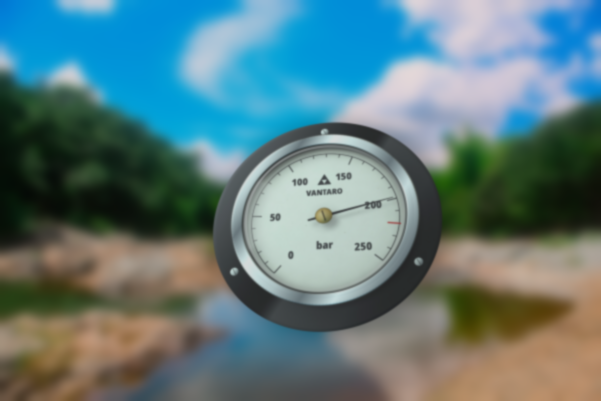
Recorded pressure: 200 bar
